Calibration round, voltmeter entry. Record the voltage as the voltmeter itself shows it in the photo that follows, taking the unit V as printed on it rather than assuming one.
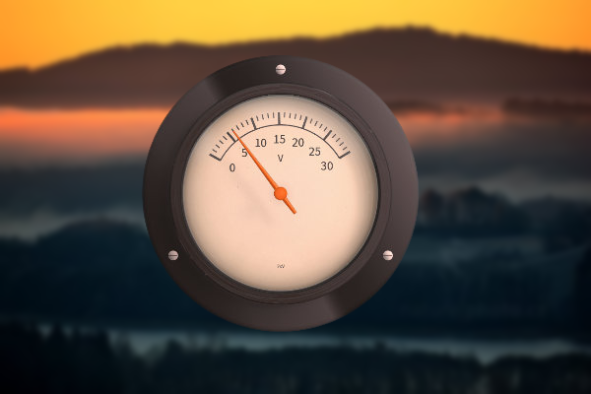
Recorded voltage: 6 V
